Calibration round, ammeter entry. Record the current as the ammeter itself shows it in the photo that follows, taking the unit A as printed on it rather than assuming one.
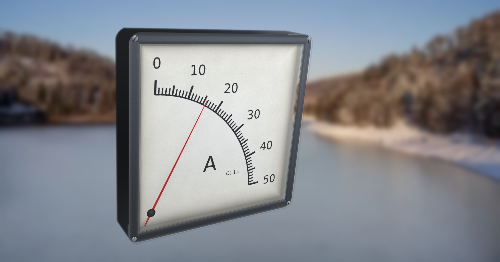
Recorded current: 15 A
